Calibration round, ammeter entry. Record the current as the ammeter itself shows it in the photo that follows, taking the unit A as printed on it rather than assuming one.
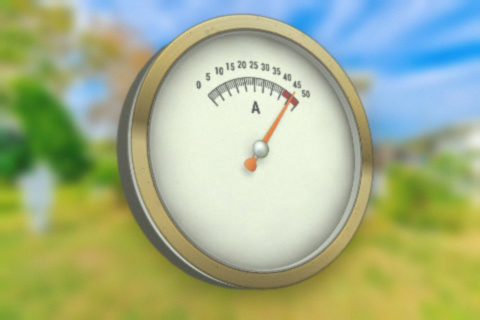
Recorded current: 45 A
